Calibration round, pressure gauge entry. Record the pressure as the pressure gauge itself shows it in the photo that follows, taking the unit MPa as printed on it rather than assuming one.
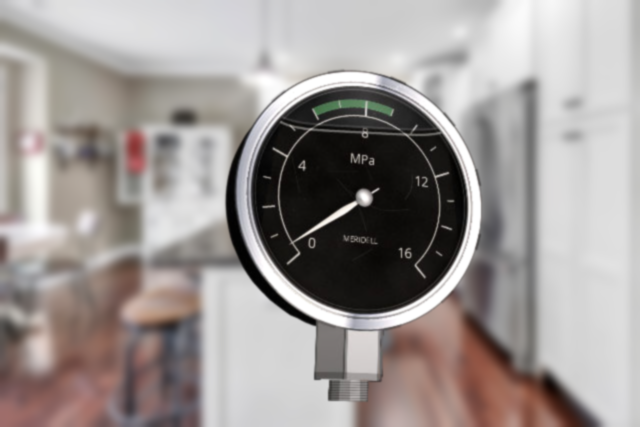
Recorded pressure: 0.5 MPa
